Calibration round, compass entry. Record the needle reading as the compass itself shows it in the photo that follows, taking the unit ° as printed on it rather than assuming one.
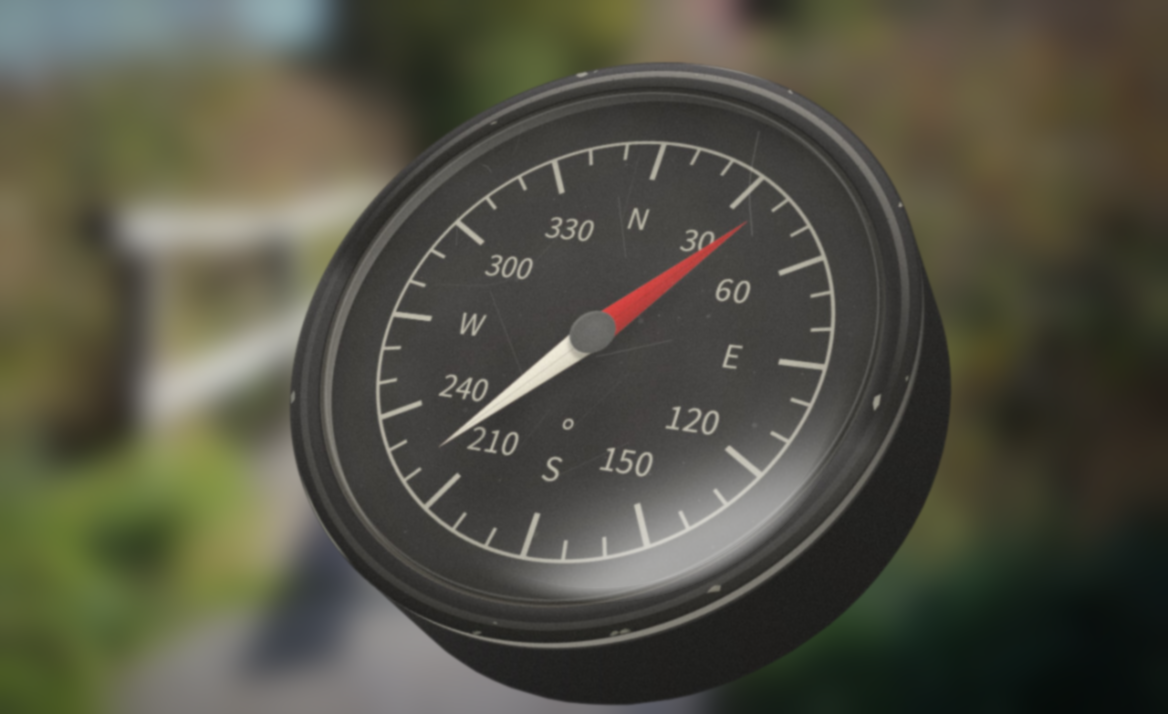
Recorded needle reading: 40 °
